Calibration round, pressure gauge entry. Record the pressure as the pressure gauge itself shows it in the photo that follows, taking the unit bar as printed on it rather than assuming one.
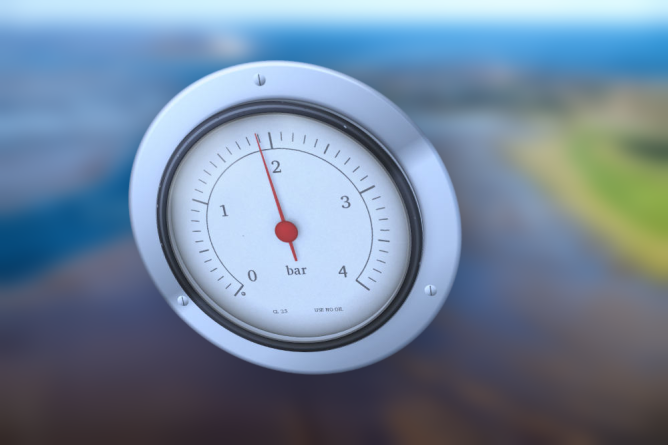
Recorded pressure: 1.9 bar
